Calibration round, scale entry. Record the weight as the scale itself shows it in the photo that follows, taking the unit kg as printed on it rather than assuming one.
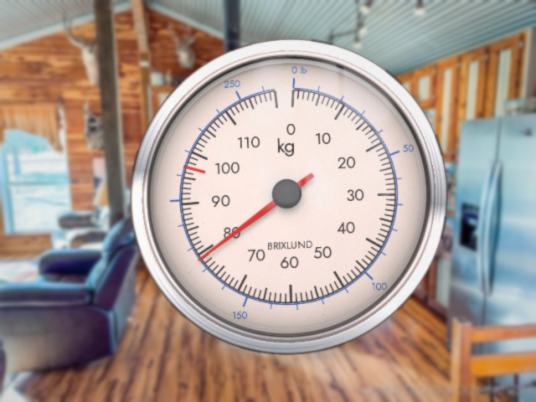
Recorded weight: 79 kg
